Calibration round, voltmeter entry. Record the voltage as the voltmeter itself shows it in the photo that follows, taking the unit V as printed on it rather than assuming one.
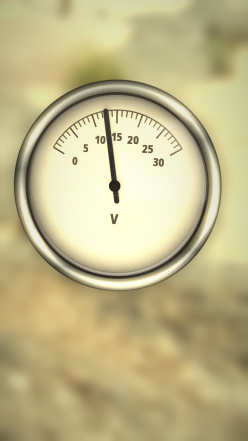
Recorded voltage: 13 V
